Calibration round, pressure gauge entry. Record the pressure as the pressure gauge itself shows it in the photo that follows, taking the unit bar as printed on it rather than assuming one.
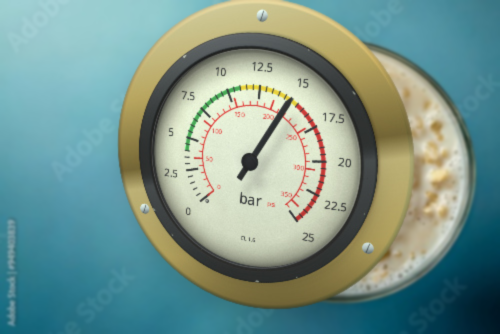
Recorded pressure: 15 bar
